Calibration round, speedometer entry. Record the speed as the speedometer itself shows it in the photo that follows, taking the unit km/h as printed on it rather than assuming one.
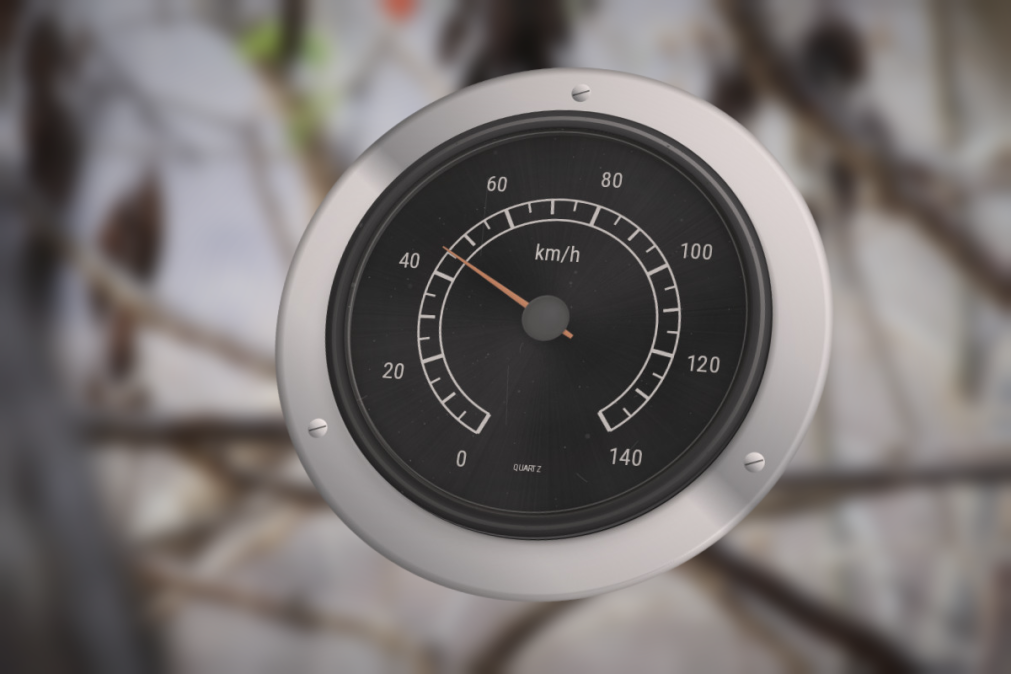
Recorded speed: 45 km/h
